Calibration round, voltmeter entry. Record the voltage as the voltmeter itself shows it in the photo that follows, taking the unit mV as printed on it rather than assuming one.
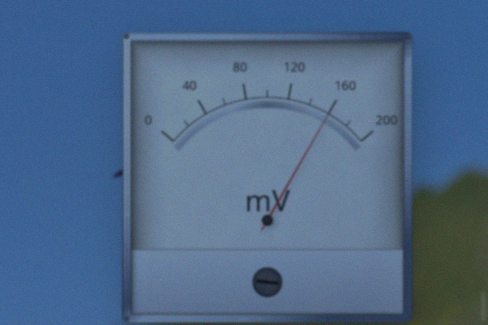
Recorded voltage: 160 mV
